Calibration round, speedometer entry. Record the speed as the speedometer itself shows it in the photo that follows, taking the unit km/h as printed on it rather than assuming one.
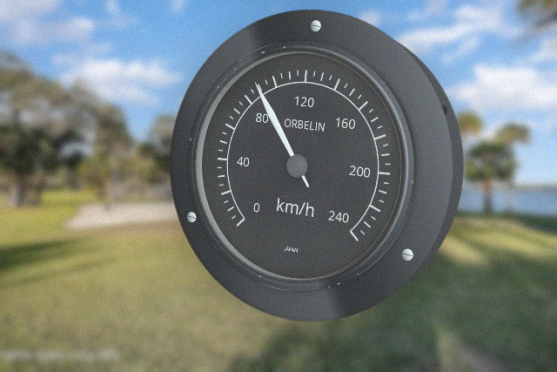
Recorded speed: 90 km/h
